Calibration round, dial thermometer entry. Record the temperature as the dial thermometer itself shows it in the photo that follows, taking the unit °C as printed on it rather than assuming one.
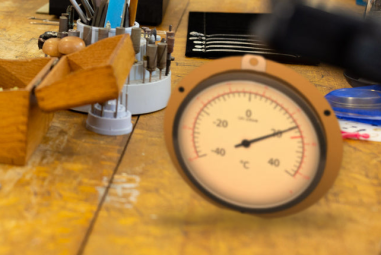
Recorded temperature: 20 °C
